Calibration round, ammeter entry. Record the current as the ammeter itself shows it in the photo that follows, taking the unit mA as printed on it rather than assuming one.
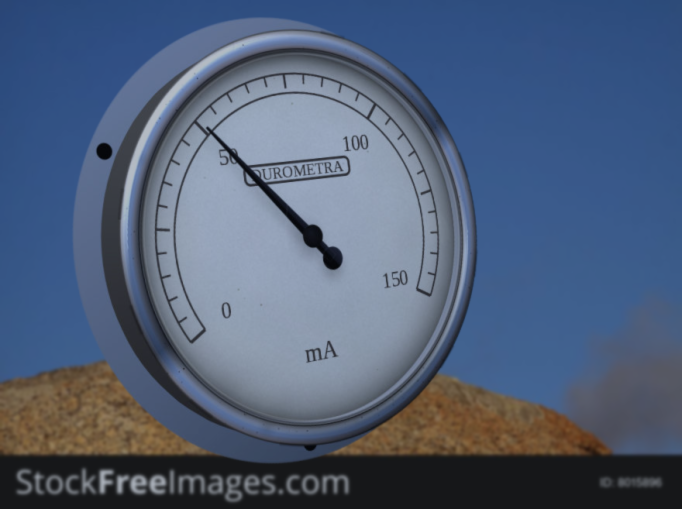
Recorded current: 50 mA
